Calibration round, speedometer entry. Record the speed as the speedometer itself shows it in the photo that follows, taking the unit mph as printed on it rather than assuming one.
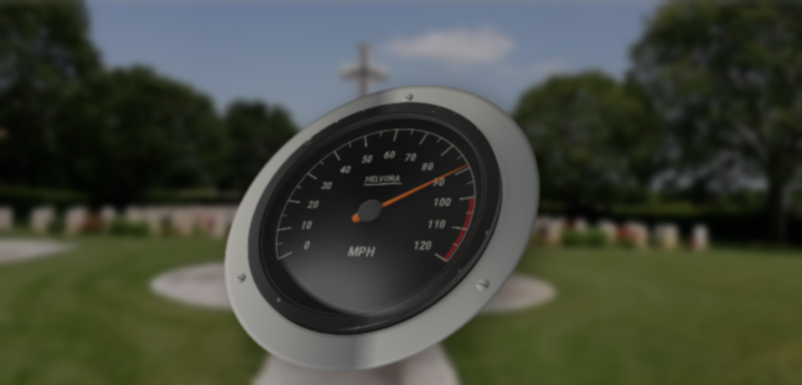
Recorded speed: 90 mph
